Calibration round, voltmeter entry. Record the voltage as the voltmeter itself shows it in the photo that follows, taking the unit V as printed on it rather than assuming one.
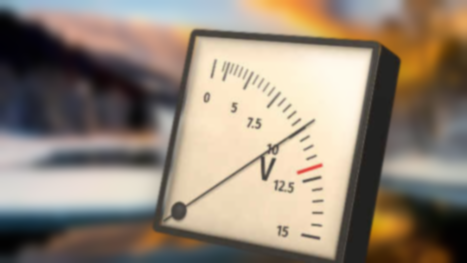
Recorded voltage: 10 V
